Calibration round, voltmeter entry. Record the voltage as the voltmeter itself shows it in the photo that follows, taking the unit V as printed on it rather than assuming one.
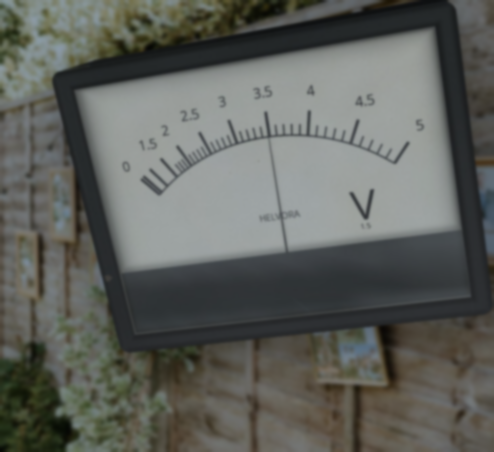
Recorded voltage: 3.5 V
